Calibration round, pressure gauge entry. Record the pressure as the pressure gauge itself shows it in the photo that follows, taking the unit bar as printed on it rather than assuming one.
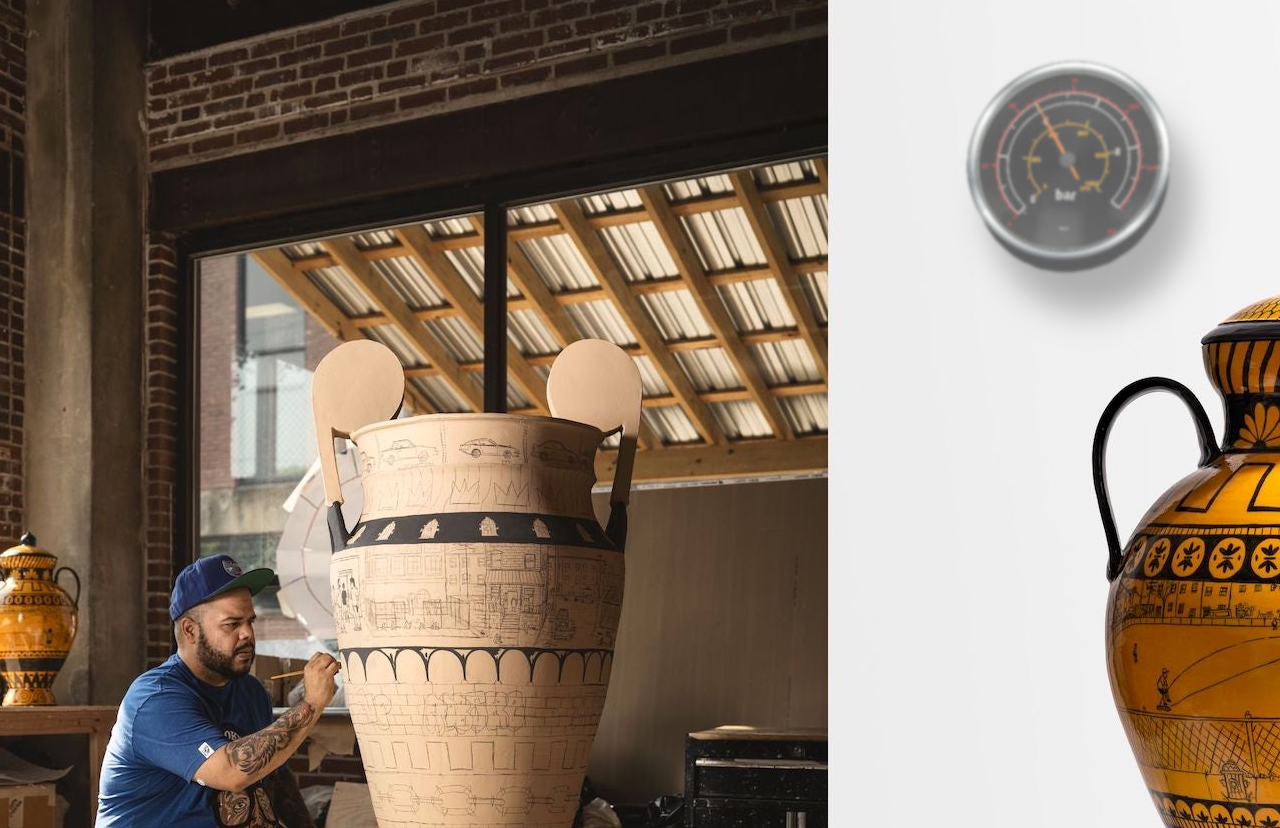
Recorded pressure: 4 bar
